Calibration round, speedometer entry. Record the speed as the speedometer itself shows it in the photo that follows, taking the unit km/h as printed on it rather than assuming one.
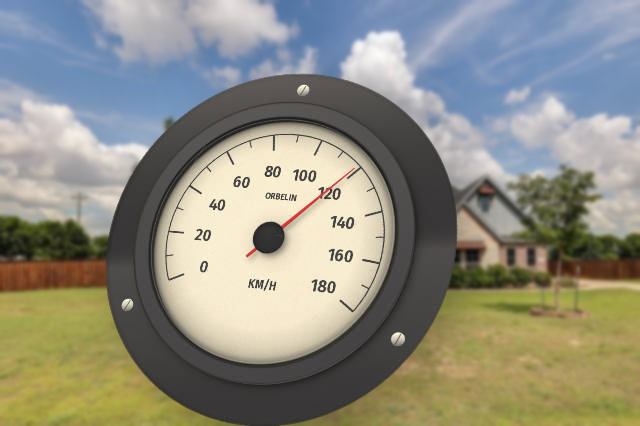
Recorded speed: 120 km/h
